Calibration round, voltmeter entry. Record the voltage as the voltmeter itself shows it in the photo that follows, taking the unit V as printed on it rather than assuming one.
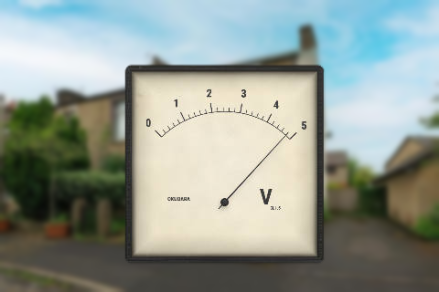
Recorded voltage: 4.8 V
